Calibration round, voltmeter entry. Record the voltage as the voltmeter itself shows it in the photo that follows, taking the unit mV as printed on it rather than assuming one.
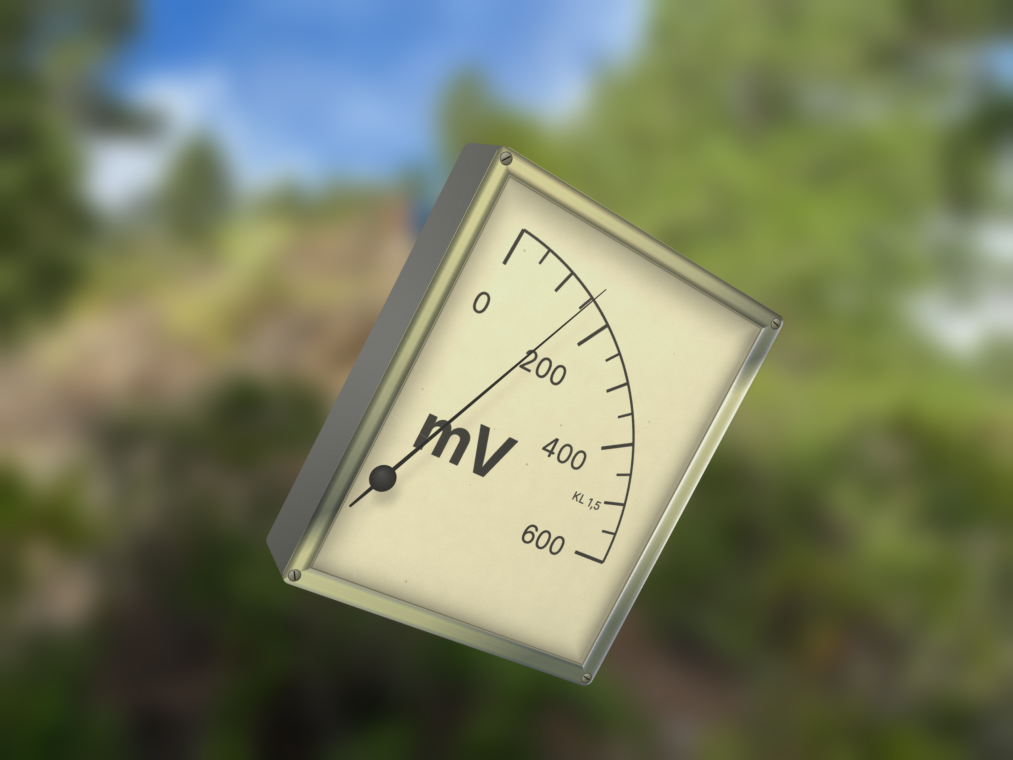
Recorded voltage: 150 mV
